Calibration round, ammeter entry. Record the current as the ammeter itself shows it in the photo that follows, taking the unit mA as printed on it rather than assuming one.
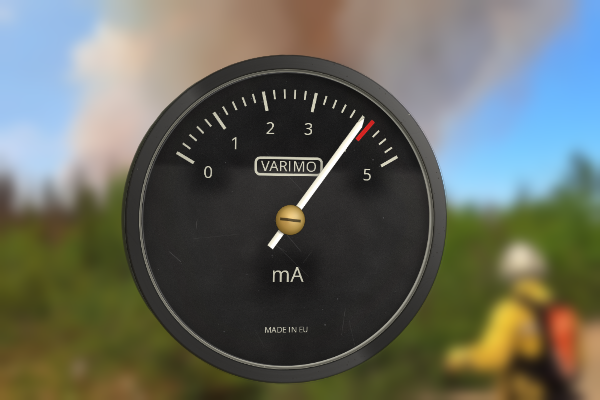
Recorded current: 4 mA
